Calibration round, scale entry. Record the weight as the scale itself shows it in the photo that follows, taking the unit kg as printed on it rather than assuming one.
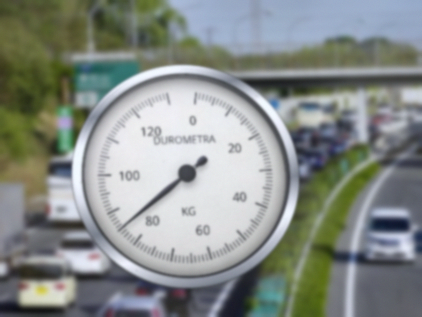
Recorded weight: 85 kg
